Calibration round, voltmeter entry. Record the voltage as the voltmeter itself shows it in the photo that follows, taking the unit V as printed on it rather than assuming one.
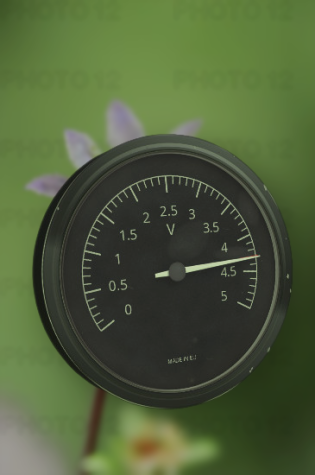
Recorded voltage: 4.3 V
